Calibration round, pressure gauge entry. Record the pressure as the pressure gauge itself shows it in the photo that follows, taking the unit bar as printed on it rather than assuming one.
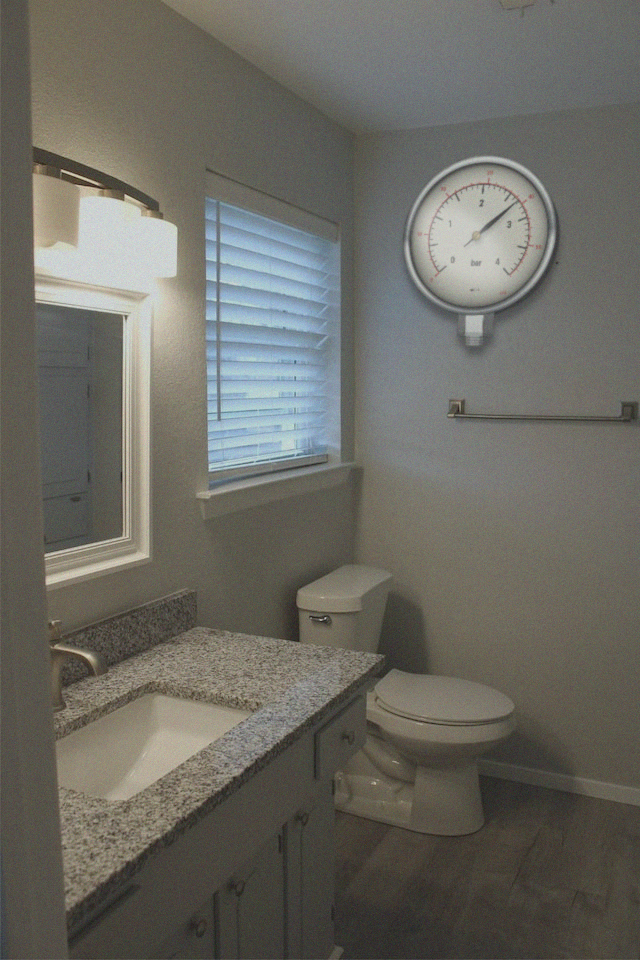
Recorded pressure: 2.7 bar
